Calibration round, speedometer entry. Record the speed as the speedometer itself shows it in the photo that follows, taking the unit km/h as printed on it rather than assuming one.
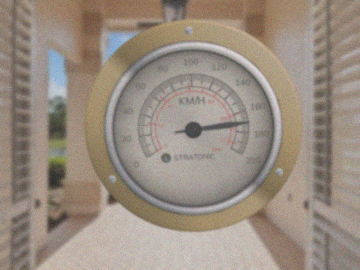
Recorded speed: 170 km/h
